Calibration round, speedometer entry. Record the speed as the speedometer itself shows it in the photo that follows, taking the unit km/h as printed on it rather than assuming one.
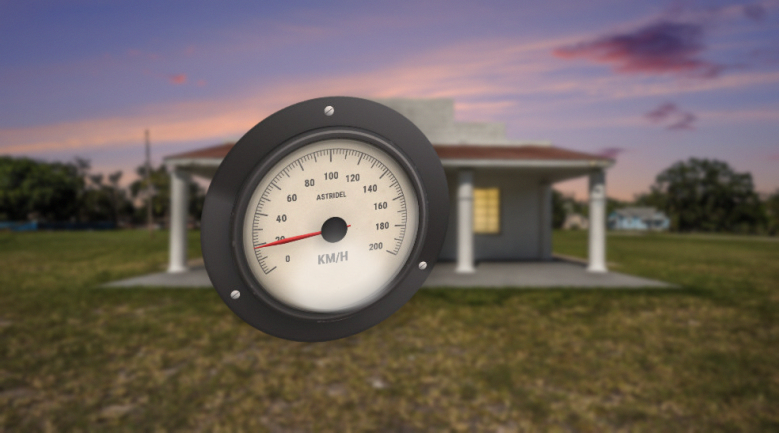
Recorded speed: 20 km/h
